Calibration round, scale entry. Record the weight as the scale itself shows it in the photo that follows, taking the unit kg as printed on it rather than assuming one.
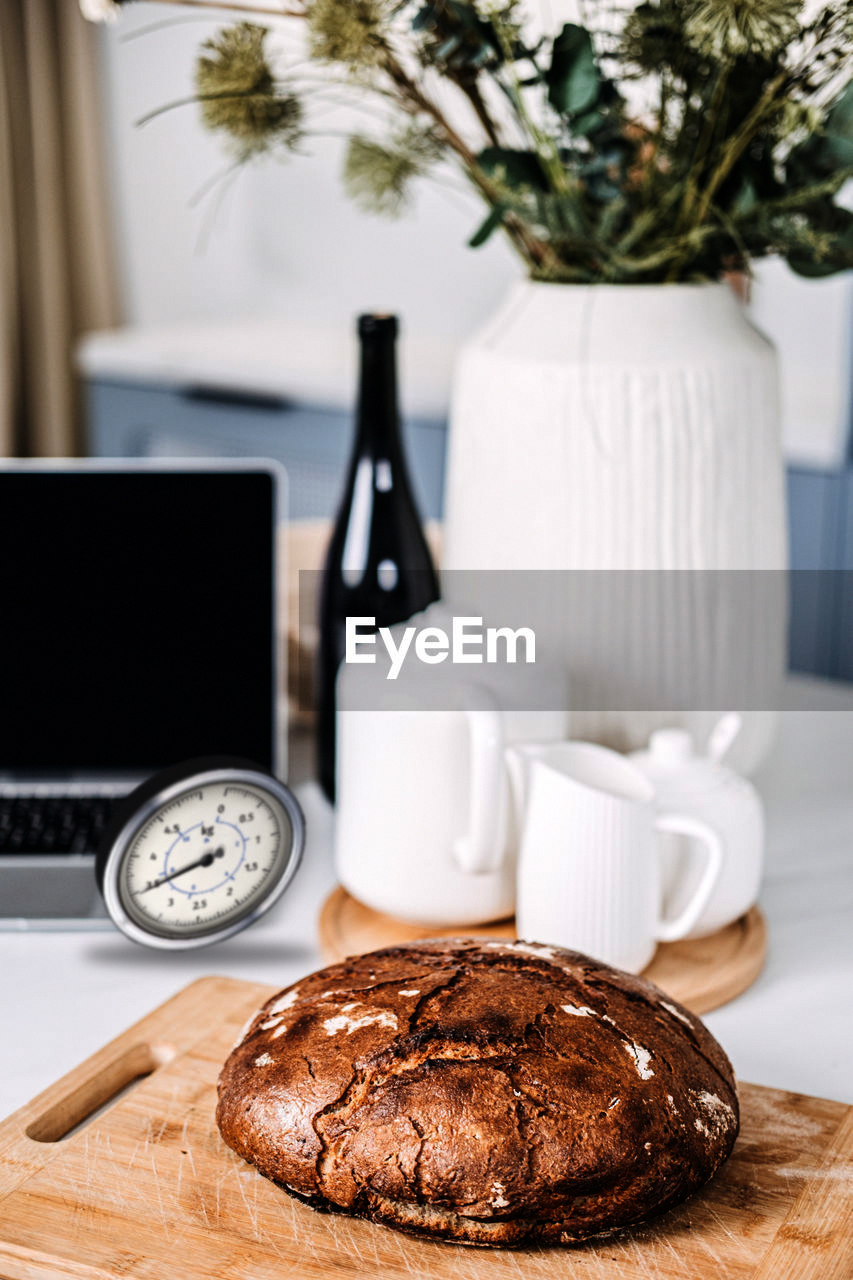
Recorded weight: 3.5 kg
